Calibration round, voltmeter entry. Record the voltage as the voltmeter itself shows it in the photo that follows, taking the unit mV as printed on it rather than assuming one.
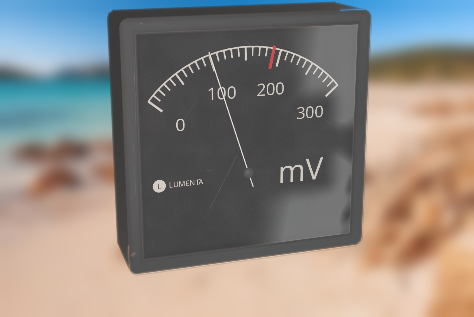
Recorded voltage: 100 mV
